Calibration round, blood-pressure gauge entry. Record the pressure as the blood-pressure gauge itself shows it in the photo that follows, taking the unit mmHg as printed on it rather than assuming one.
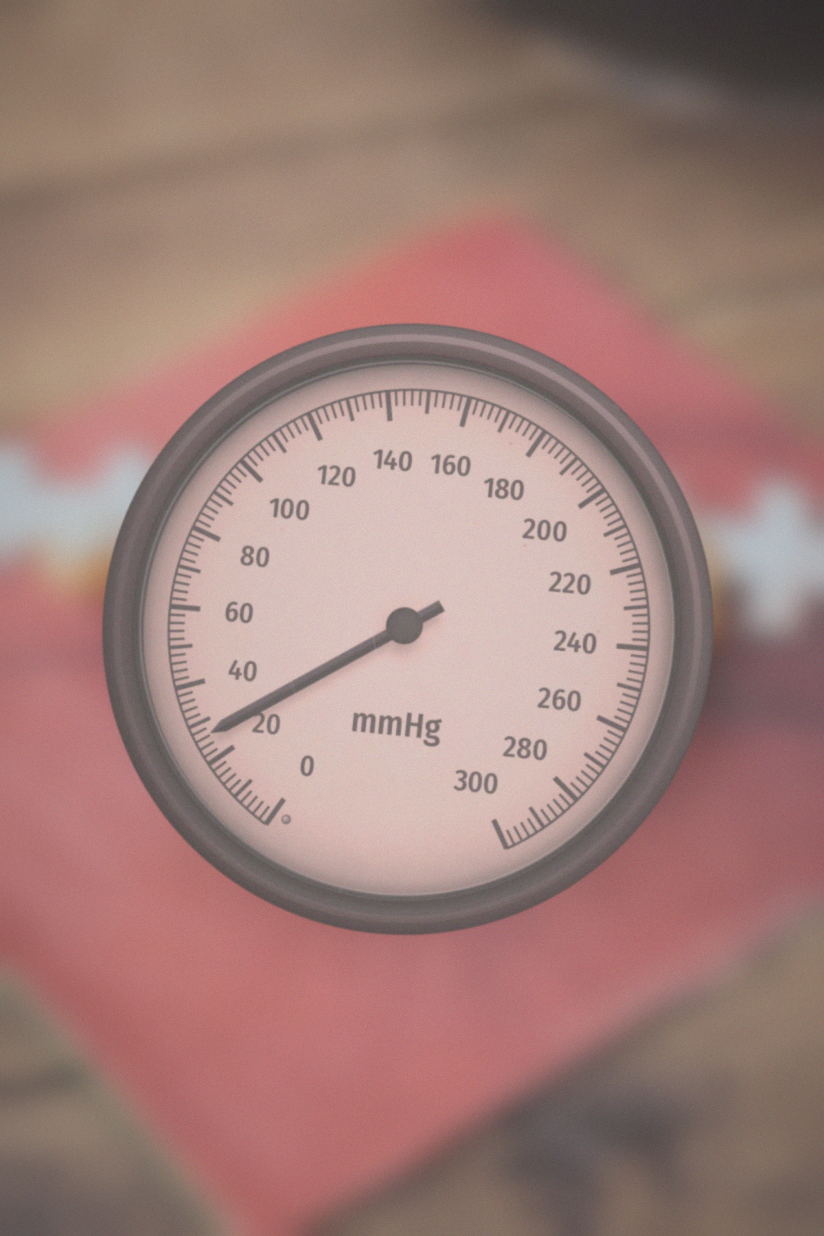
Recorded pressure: 26 mmHg
